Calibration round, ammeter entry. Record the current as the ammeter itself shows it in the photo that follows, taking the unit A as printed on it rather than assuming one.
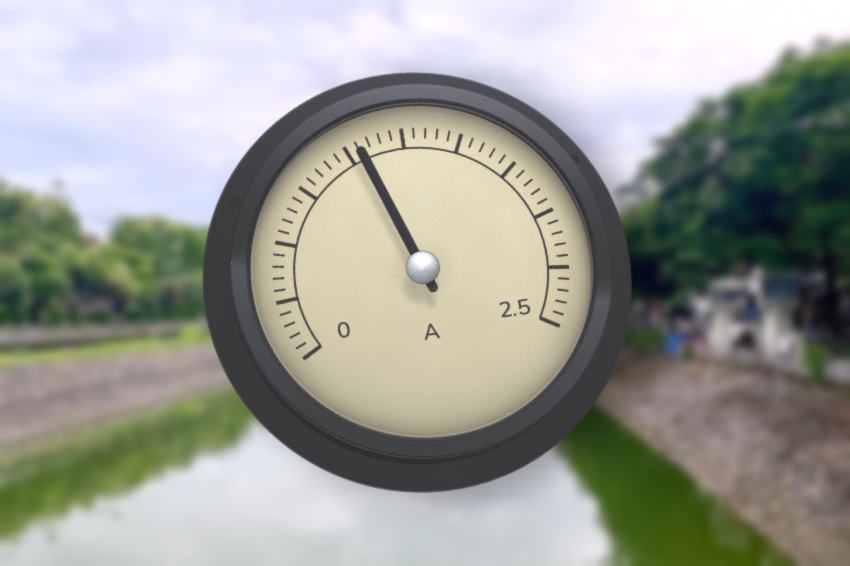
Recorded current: 1.05 A
